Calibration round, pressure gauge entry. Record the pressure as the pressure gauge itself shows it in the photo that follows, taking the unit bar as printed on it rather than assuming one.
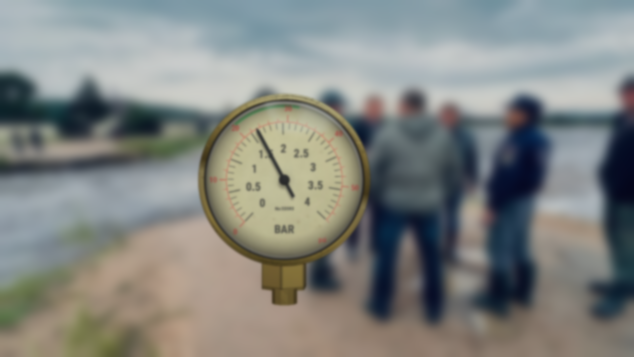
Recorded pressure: 1.6 bar
